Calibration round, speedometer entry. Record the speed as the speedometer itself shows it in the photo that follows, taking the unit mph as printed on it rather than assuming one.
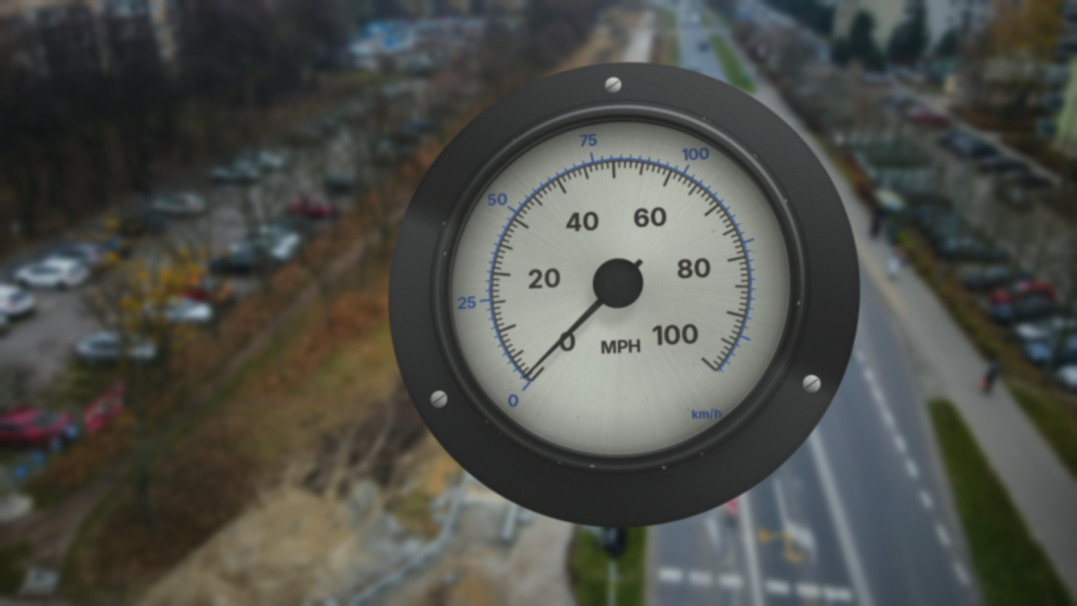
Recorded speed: 1 mph
